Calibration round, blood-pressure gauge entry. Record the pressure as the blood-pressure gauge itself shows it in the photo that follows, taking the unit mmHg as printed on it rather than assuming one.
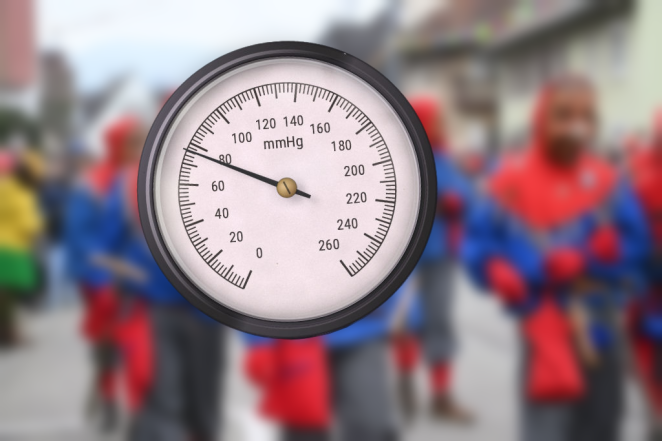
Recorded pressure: 76 mmHg
